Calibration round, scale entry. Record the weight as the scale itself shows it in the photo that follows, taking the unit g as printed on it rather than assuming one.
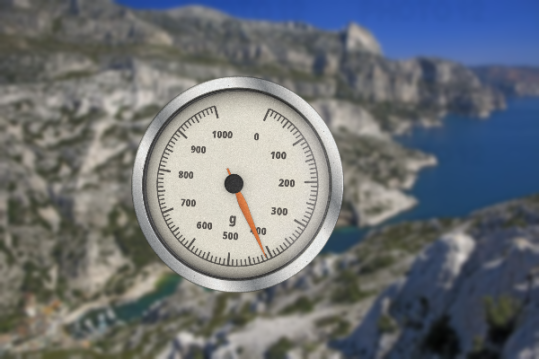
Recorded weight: 410 g
